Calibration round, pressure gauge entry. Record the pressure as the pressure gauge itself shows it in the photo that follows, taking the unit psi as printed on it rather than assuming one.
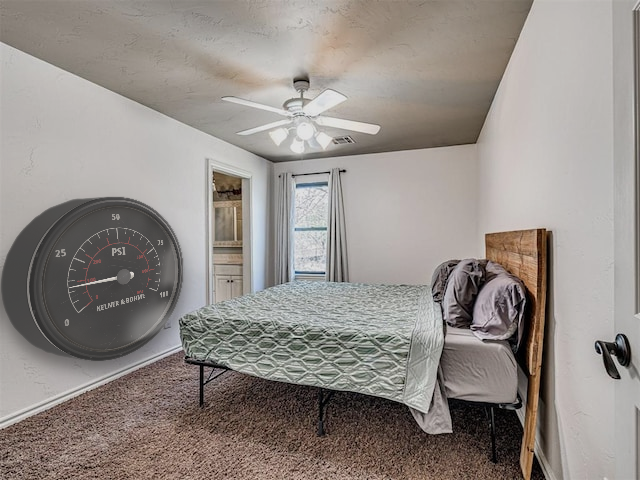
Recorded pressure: 12.5 psi
